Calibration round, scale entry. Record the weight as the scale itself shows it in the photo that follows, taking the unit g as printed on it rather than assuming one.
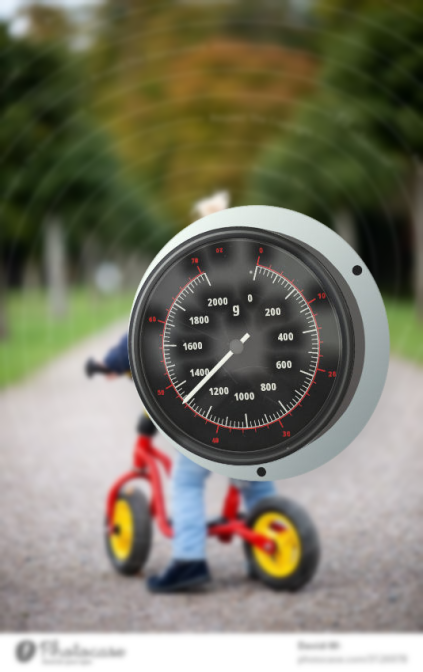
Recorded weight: 1320 g
